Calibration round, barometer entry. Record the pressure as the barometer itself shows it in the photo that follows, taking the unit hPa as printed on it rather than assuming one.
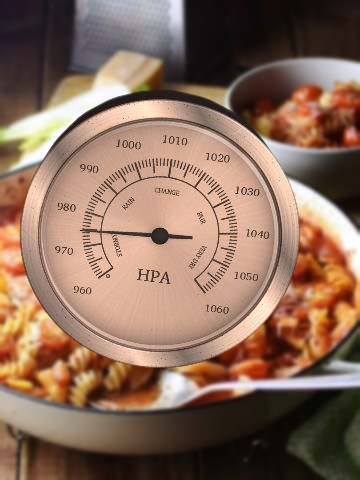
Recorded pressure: 975 hPa
